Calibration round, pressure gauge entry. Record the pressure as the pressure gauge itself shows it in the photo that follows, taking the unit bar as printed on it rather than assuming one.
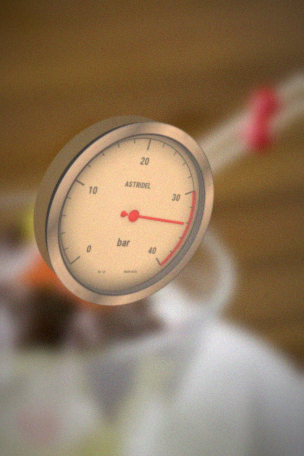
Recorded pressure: 34 bar
